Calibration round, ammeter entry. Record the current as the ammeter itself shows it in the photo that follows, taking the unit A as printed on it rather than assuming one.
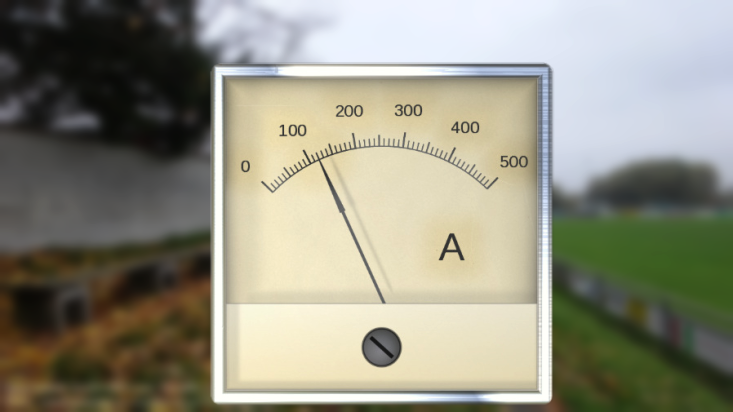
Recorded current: 120 A
